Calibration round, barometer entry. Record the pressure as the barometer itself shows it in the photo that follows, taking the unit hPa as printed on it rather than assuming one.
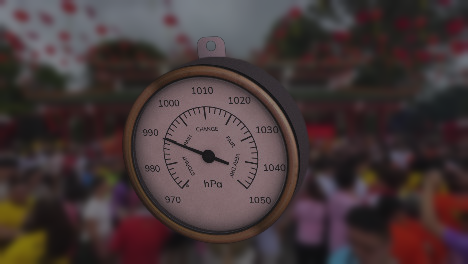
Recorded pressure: 990 hPa
